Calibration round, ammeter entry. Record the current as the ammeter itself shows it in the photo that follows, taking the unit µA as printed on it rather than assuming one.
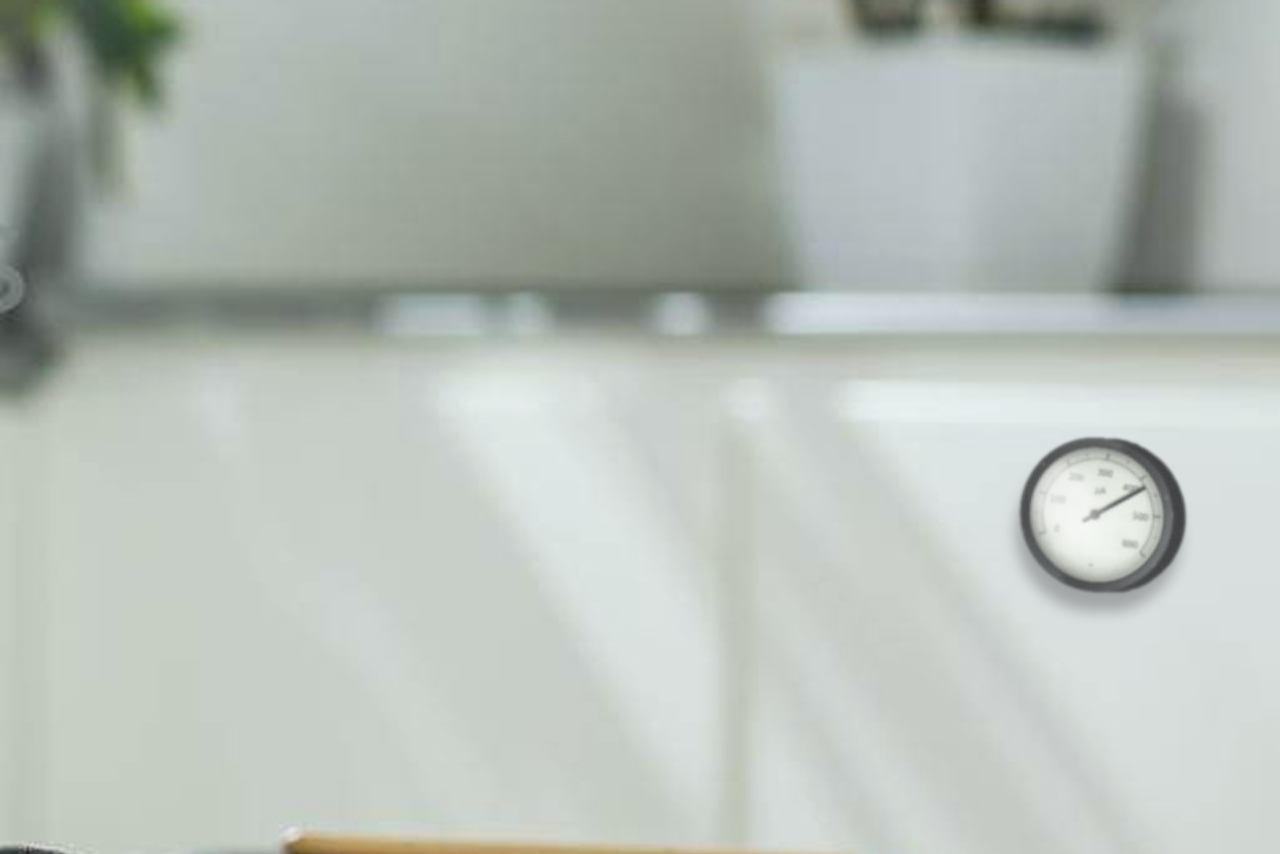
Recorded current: 425 µA
